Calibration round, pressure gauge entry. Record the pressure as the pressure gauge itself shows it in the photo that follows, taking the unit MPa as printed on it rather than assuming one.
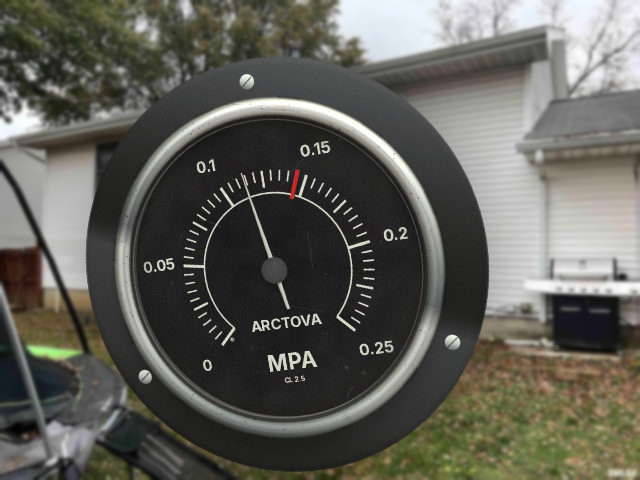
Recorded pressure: 0.115 MPa
